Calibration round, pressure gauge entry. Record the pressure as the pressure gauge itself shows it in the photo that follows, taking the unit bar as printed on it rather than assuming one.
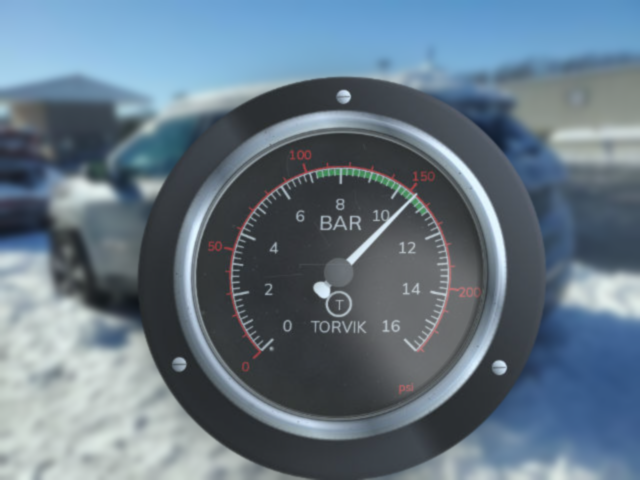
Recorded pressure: 10.6 bar
